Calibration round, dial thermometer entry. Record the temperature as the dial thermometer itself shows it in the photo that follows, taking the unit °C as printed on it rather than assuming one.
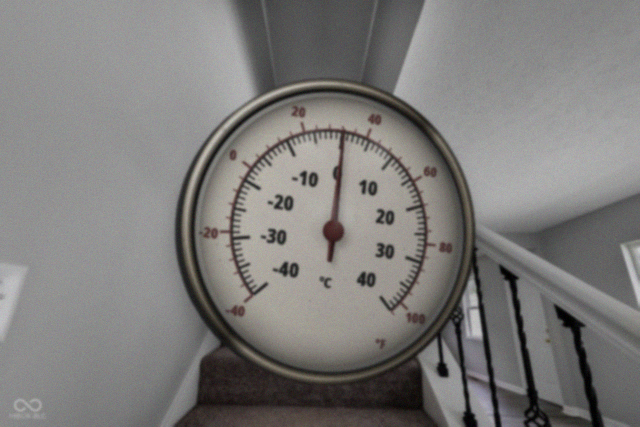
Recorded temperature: 0 °C
